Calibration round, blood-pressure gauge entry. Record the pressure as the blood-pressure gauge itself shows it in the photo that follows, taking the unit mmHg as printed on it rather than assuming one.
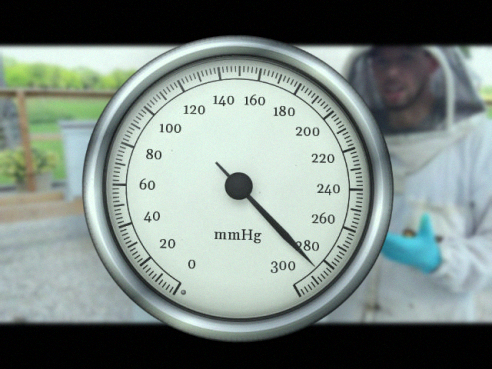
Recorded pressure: 286 mmHg
